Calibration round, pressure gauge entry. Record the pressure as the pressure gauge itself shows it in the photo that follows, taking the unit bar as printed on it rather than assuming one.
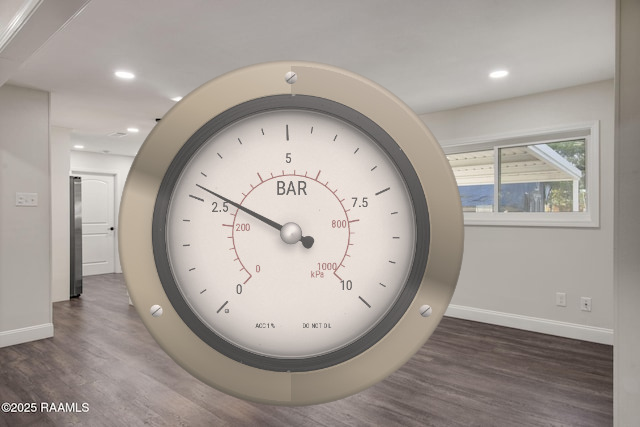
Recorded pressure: 2.75 bar
